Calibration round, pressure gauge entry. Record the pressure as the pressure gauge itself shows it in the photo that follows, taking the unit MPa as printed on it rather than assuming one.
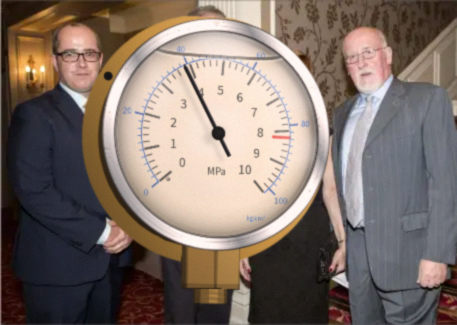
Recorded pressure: 3.8 MPa
